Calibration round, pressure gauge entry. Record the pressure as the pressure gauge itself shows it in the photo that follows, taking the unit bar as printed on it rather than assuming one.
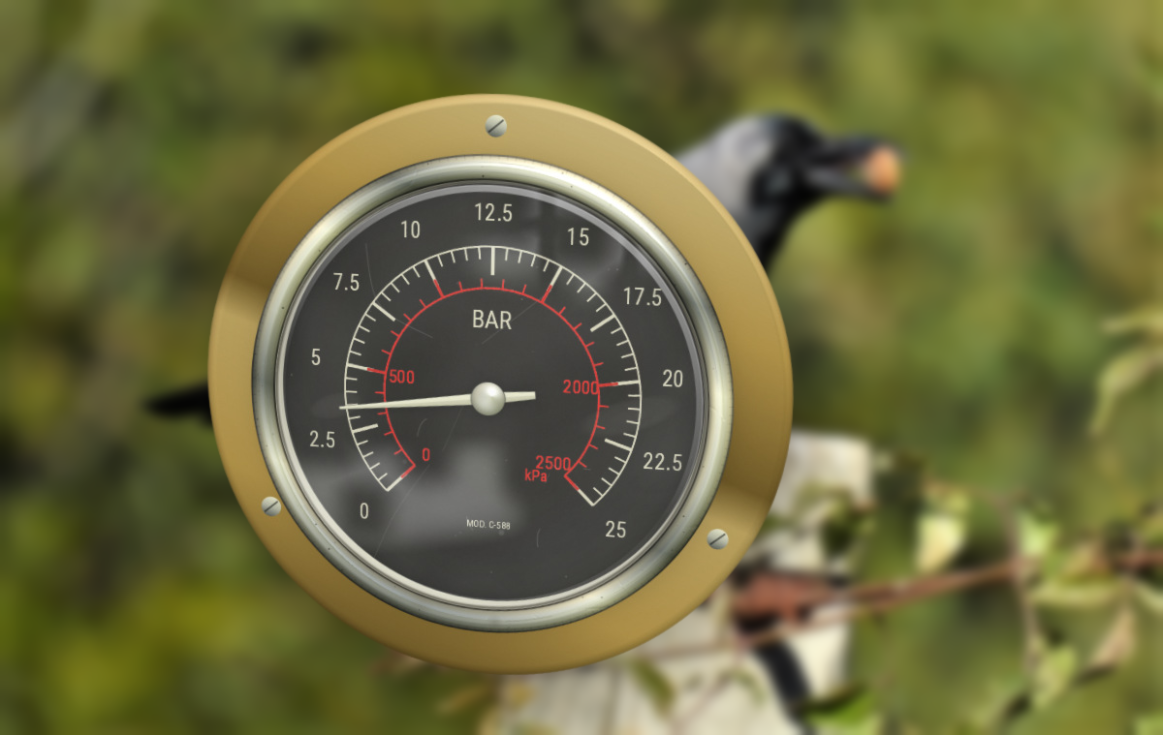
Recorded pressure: 3.5 bar
